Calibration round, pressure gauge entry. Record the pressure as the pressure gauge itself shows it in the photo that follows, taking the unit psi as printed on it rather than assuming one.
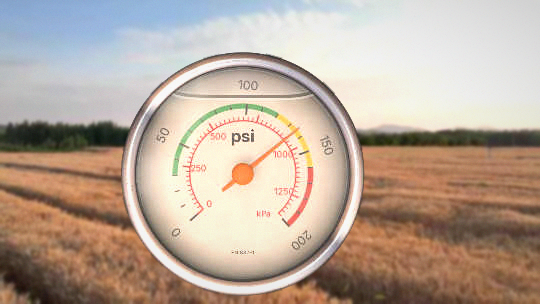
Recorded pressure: 135 psi
